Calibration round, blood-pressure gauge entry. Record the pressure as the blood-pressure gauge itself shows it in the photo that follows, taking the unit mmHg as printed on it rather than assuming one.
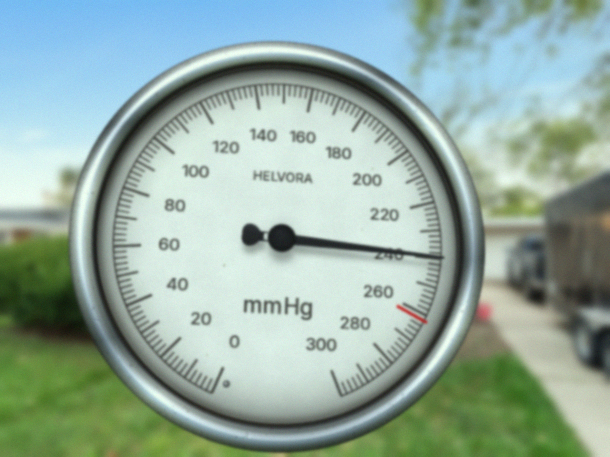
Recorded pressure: 240 mmHg
